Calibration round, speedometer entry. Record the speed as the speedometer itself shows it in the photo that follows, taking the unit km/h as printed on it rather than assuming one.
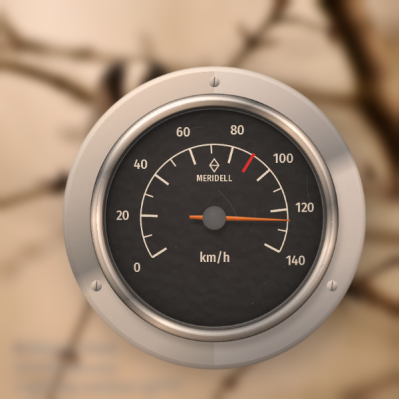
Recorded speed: 125 km/h
